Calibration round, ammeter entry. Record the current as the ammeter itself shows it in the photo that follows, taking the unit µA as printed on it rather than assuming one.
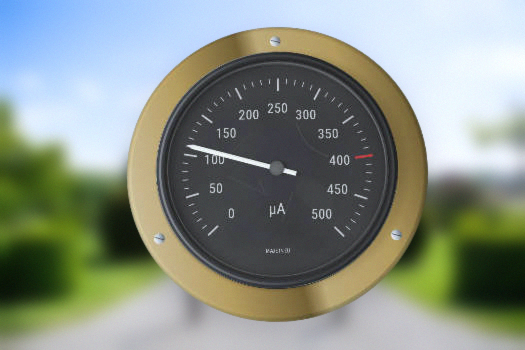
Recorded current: 110 µA
